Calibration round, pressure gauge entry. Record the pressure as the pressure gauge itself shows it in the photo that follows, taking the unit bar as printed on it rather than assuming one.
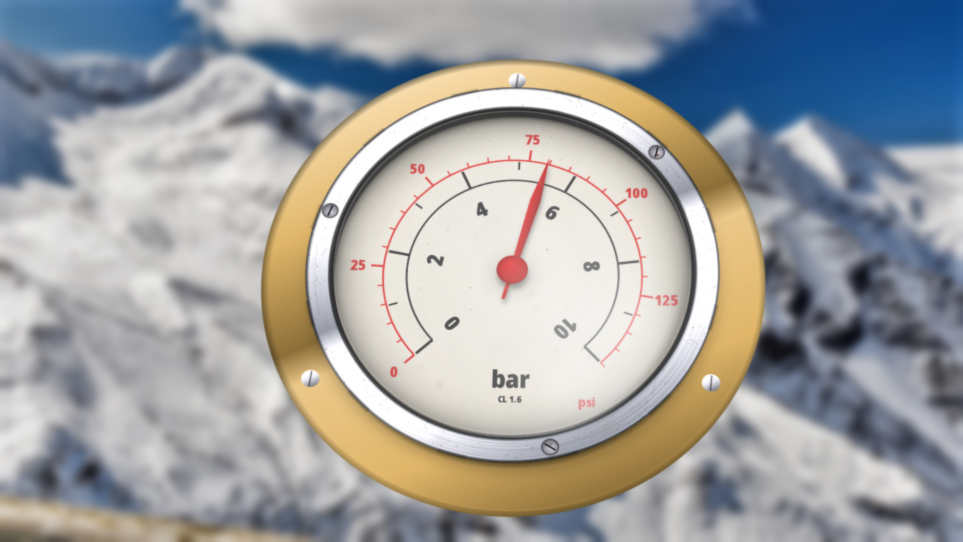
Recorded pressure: 5.5 bar
